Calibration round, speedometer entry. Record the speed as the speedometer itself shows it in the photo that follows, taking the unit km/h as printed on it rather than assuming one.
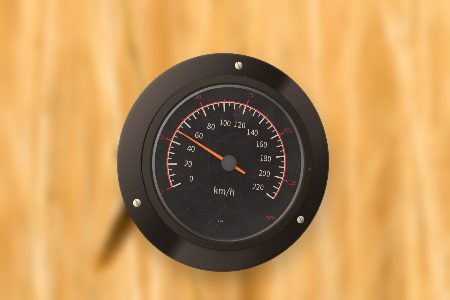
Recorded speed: 50 km/h
